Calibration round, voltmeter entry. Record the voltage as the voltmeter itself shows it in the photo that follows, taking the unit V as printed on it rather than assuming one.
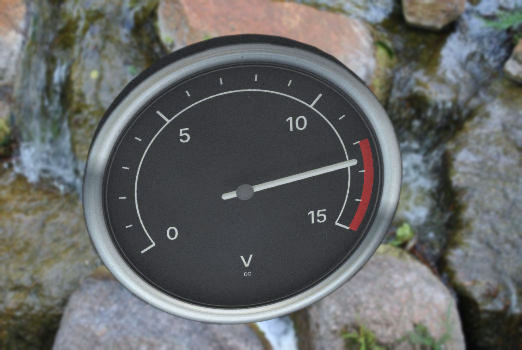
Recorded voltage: 12.5 V
